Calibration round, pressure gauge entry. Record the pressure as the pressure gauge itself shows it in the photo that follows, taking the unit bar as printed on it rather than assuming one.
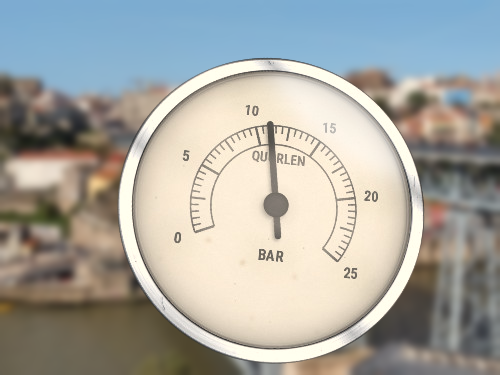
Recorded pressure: 11 bar
